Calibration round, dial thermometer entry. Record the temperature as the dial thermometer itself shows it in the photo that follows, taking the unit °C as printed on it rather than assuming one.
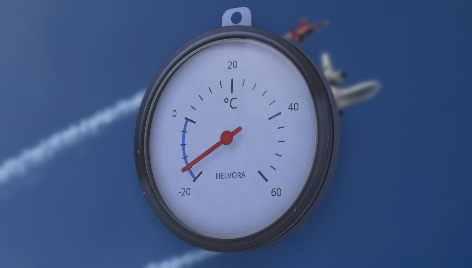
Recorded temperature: -16 °C
